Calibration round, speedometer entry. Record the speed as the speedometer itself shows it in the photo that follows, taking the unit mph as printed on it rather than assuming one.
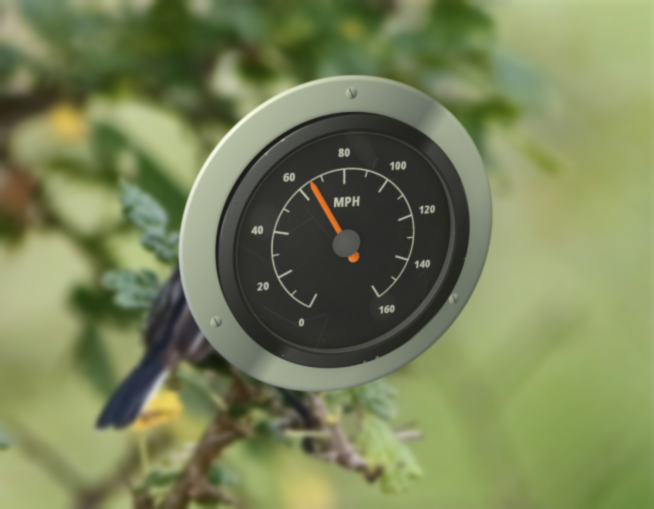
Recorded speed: 65 mph
